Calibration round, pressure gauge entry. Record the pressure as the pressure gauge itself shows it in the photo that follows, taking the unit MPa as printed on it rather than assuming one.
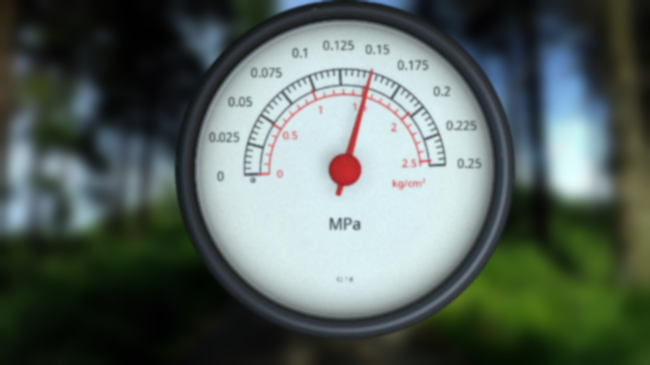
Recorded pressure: 0.15 MPa
